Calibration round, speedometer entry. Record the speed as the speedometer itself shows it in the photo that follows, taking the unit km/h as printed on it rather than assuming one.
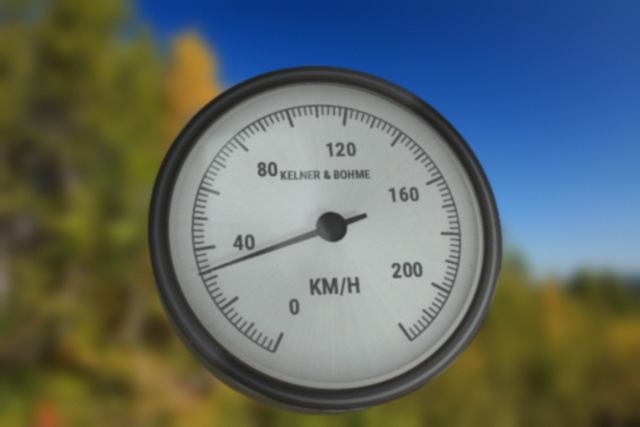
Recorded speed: 32 km/h
